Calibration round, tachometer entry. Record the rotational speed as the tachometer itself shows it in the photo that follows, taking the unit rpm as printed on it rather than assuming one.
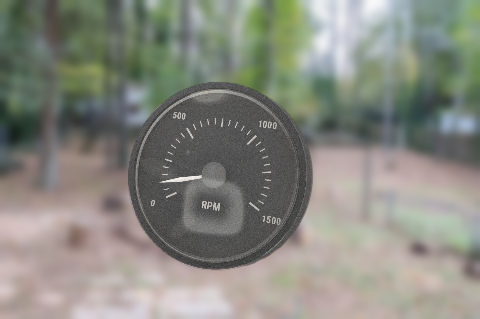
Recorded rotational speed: 100 rpm
